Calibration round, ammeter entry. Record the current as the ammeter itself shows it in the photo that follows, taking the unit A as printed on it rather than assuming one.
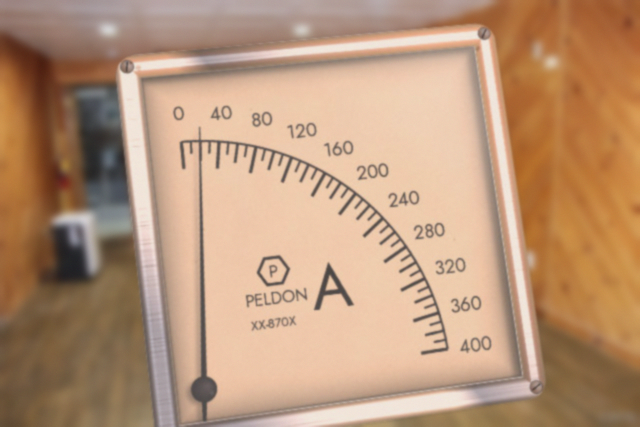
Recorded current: 20 A
